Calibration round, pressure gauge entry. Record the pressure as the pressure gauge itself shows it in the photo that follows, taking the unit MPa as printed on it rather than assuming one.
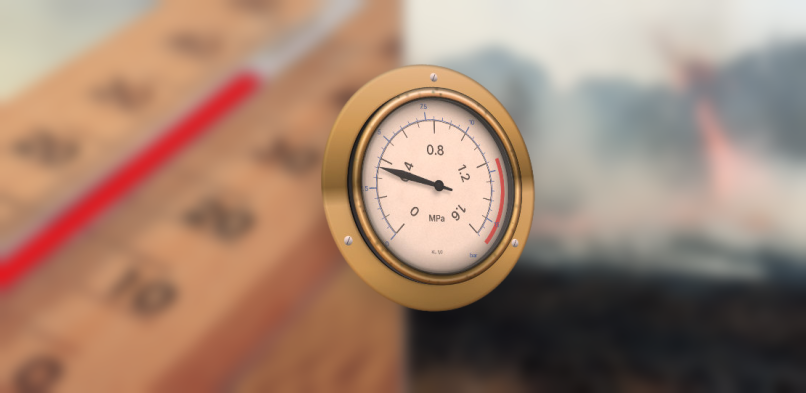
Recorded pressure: 0.35 MPa
